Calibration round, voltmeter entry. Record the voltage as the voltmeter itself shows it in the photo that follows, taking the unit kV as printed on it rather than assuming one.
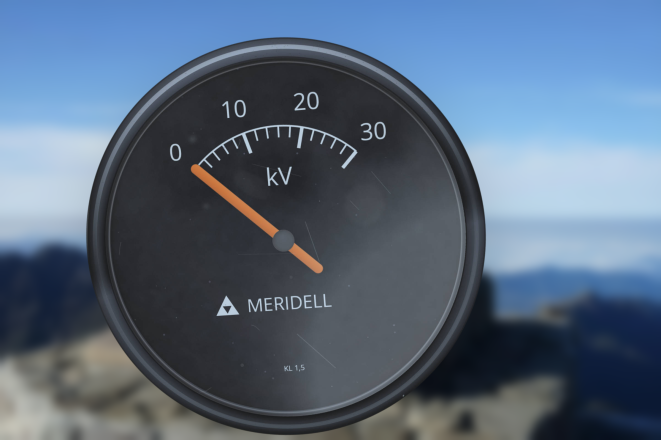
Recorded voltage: 0 kV
